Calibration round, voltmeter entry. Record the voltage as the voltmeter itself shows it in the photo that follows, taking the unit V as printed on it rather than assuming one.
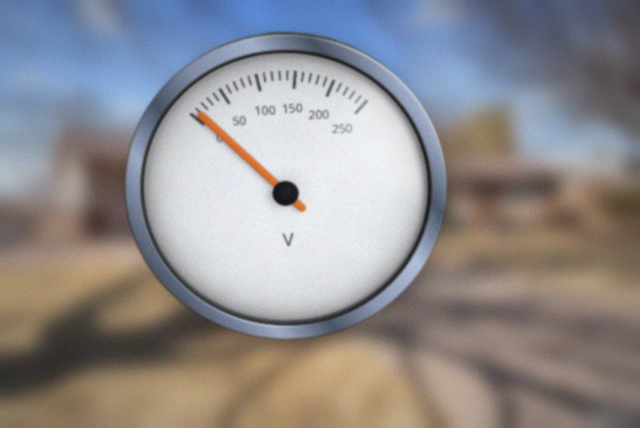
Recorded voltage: 10 V
